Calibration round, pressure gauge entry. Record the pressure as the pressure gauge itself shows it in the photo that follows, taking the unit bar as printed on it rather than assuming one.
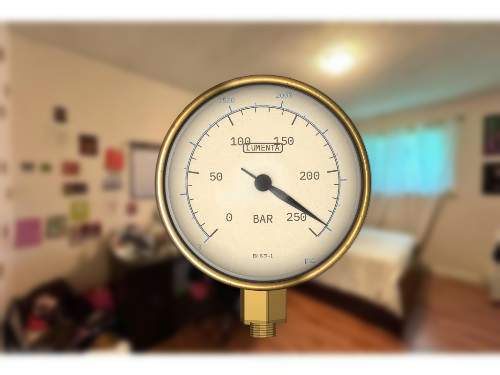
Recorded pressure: 240 bar
